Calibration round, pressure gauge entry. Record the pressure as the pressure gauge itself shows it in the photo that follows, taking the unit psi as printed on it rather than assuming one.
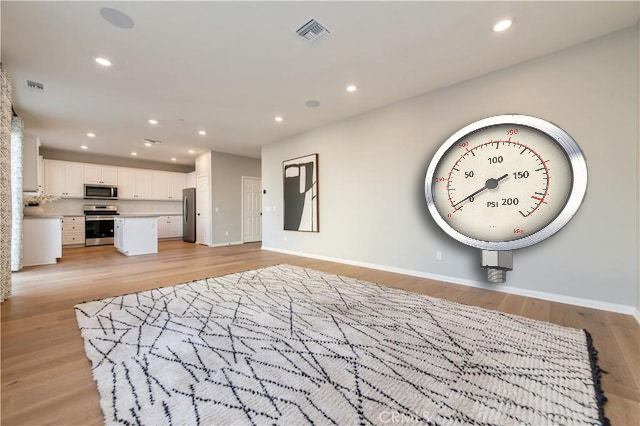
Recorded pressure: 5 psi
